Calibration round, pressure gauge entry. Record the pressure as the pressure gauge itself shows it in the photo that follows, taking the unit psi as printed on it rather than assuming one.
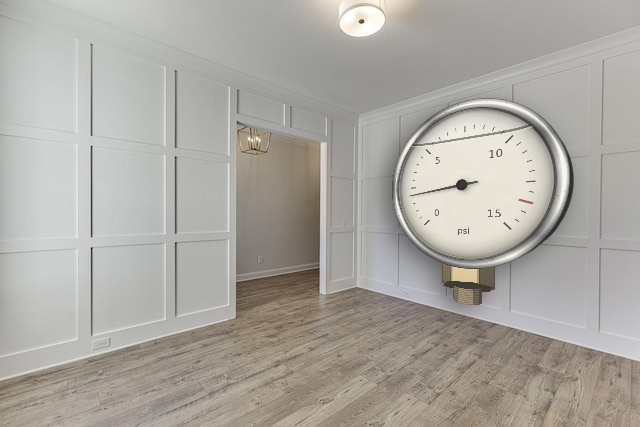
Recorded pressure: 2 psi
